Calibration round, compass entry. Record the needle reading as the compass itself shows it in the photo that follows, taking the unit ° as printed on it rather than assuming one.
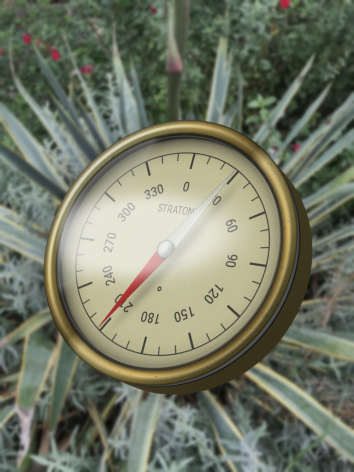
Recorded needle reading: 210 °
